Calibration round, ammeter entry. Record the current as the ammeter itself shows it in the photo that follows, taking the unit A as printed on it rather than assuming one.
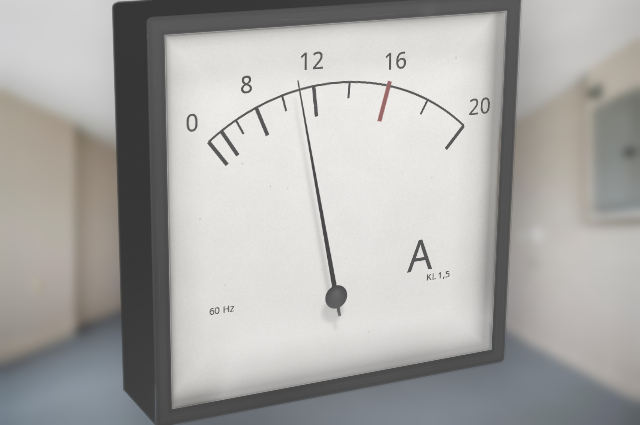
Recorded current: 11 A
